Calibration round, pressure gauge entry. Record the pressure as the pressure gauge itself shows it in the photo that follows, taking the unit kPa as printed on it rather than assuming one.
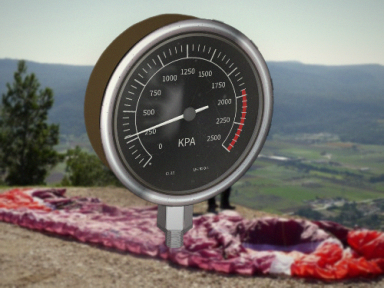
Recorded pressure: 300 kPa
